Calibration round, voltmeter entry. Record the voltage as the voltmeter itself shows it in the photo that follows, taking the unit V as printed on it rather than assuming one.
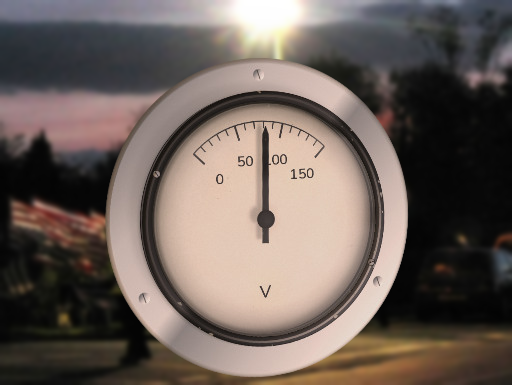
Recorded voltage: 80 V
